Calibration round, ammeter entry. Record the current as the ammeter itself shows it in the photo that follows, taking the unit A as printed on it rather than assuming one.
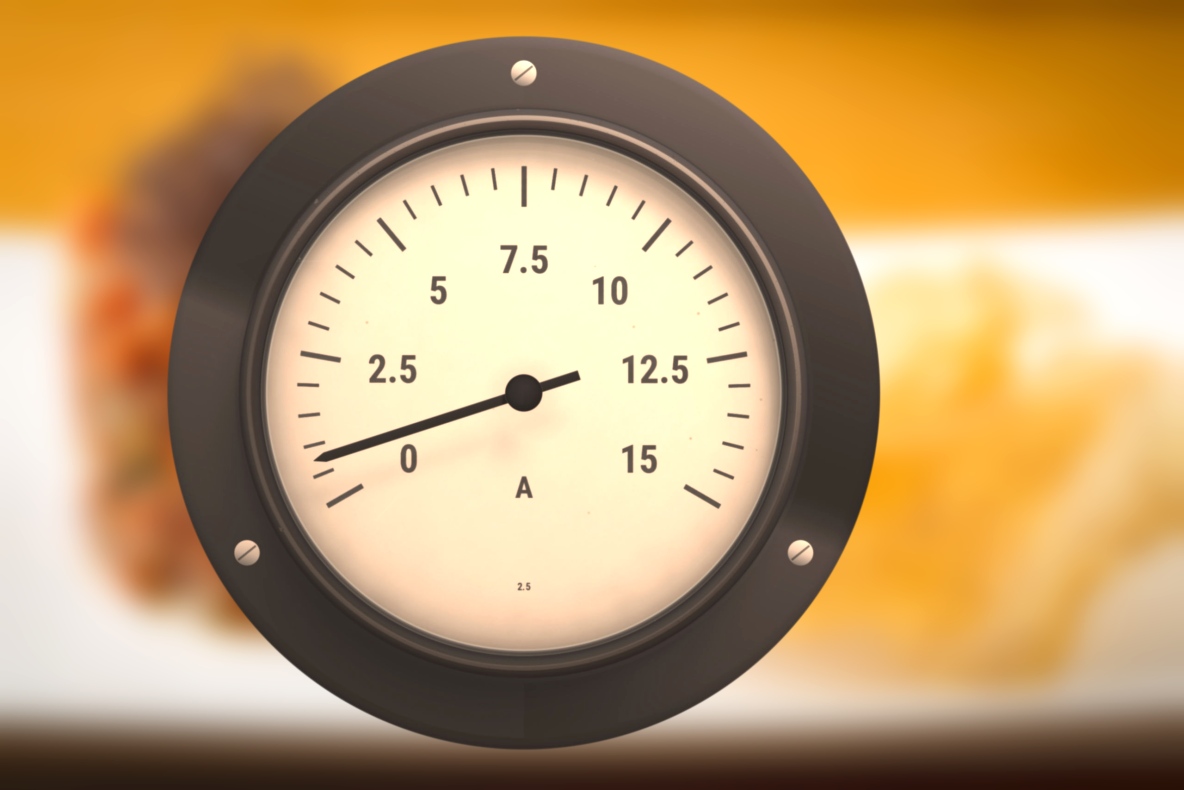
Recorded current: 0.75 A
